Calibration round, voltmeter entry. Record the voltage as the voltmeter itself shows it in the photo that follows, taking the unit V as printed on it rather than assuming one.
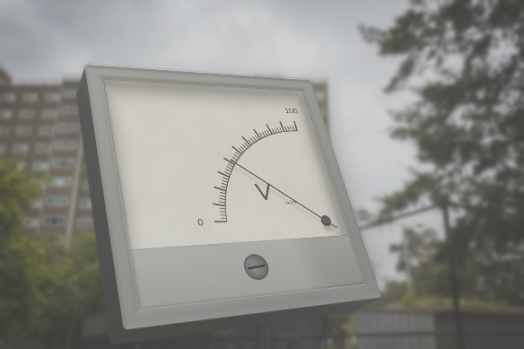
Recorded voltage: 40 V
